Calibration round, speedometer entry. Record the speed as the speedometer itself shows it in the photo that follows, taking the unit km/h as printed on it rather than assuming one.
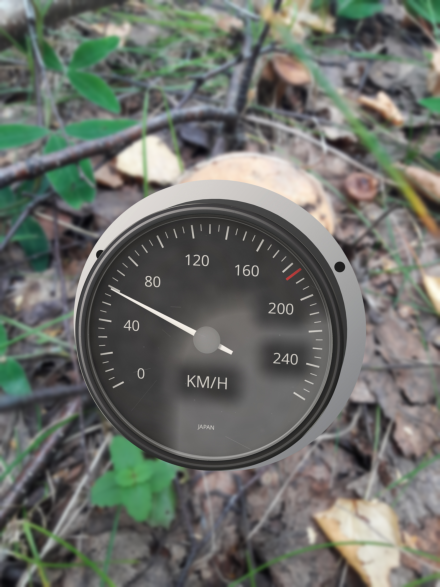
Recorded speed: 60 km/h
